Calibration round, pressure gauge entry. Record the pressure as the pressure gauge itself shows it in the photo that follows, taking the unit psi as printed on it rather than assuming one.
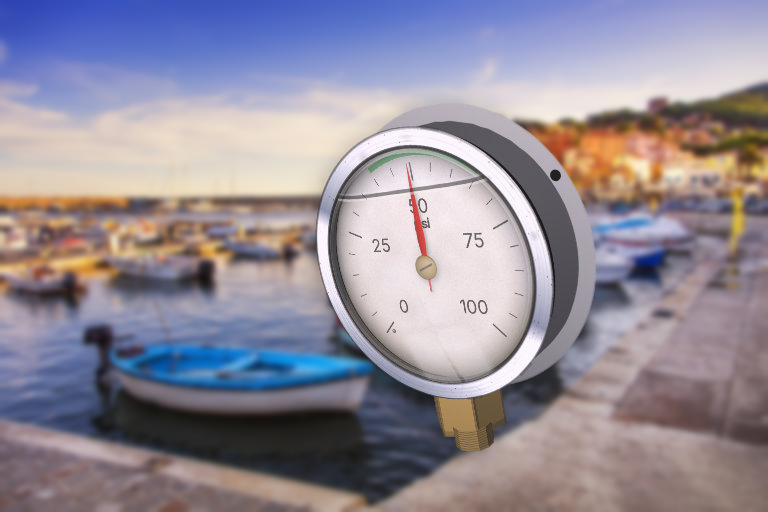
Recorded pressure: 50 psi
